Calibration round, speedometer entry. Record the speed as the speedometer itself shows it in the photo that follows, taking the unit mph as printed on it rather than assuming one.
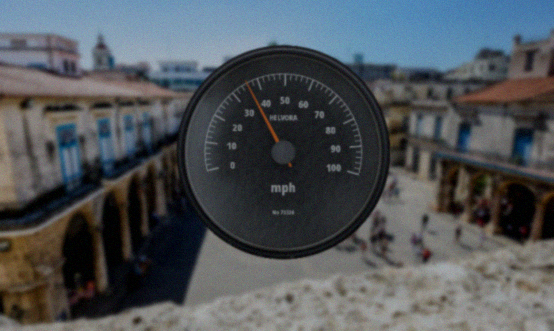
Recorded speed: 36 mph
